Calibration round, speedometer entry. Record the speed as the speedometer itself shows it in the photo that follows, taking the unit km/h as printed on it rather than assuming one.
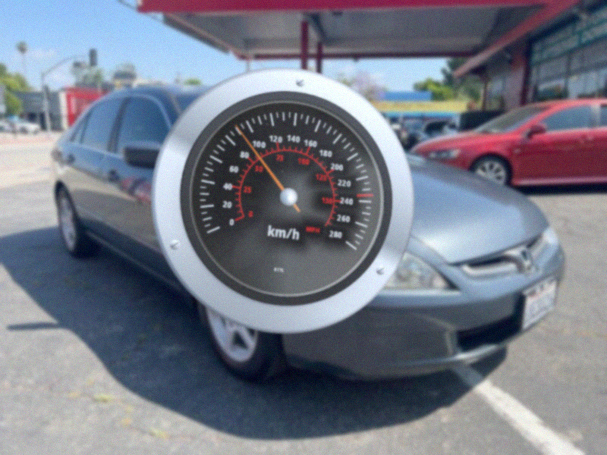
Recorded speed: 90 km/h
